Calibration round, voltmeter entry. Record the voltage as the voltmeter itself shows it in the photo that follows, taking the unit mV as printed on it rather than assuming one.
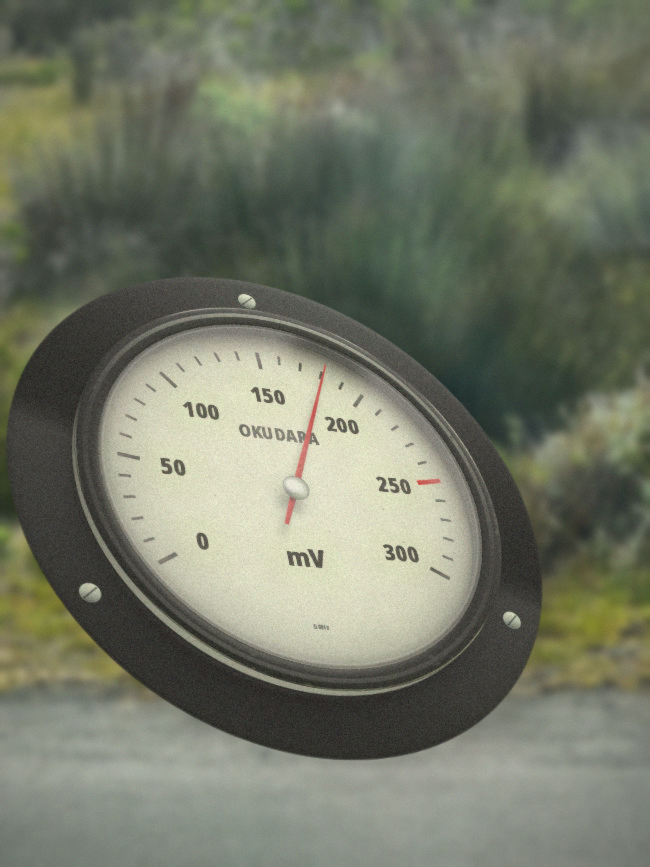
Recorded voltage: 180 mV
